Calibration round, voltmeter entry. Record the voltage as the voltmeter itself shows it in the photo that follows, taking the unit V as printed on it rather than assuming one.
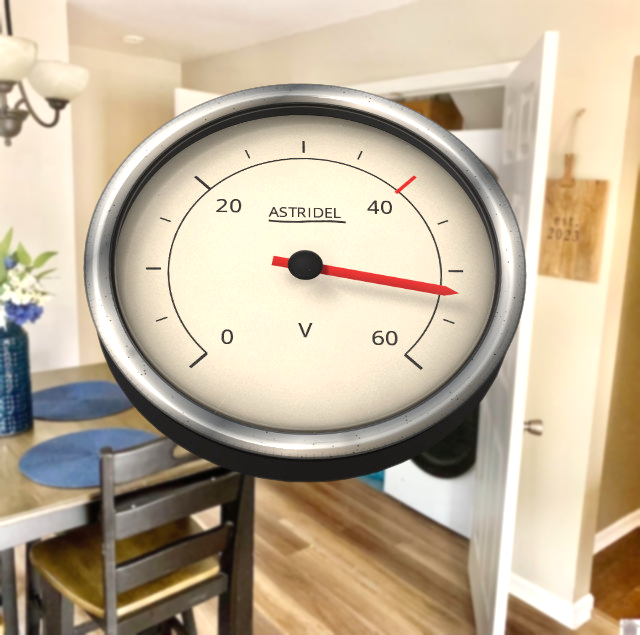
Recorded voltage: 52.5 V
